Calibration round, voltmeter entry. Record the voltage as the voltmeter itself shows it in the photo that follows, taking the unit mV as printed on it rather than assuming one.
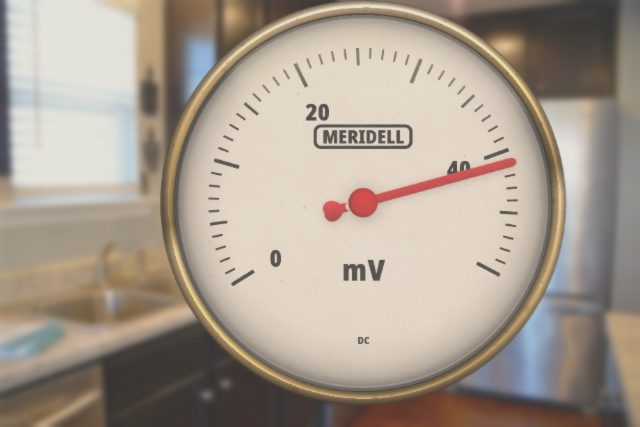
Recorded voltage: 41 mV
